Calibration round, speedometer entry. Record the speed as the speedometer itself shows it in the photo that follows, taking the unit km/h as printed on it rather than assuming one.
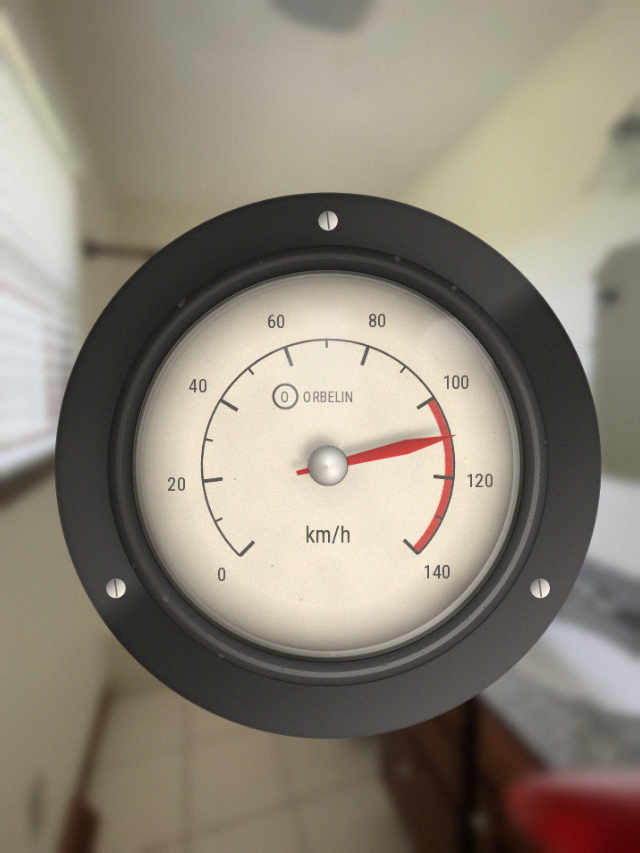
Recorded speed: 110 km/h
